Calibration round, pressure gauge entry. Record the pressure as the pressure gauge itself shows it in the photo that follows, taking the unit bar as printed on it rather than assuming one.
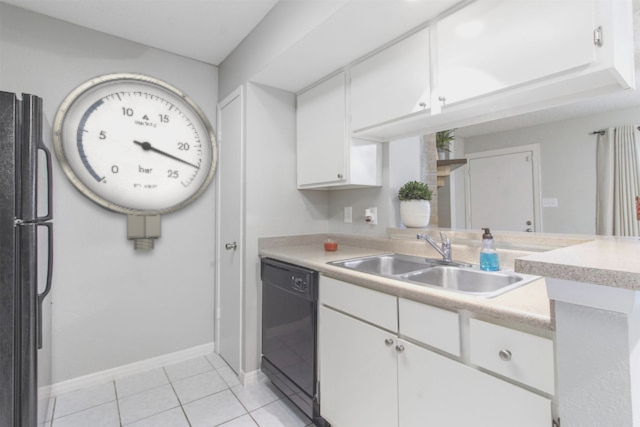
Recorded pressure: 22.5 bar
